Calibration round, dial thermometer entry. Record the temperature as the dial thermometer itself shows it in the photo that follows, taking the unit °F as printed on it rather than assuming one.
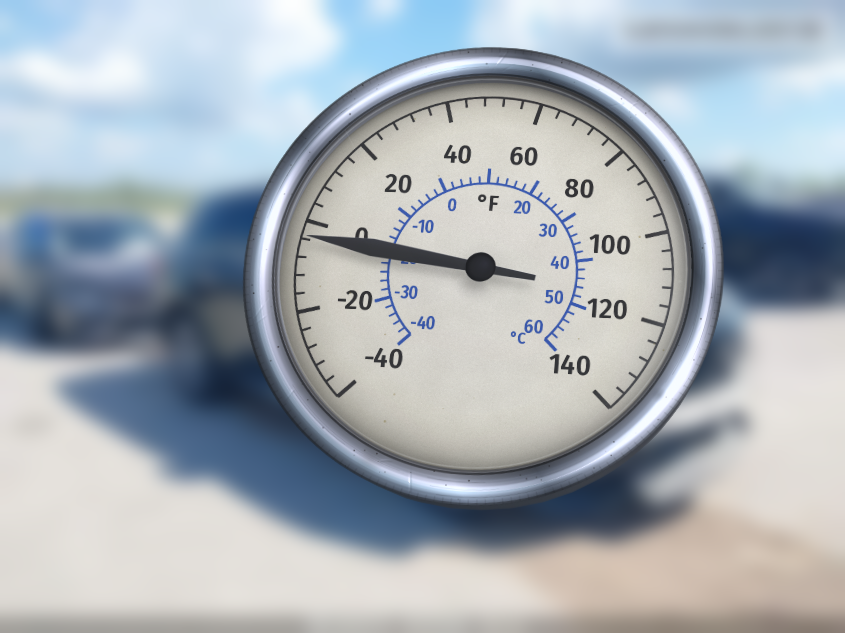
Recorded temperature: -4 °F
